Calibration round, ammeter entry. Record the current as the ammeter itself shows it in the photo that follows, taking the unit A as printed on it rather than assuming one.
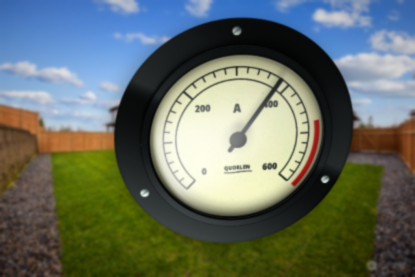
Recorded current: 380 A
